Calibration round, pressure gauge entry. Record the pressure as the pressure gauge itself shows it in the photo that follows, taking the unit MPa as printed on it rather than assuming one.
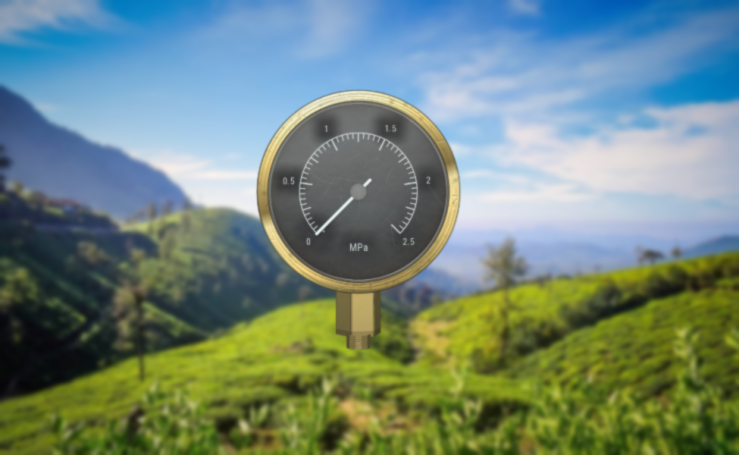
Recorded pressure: 0 MPa
